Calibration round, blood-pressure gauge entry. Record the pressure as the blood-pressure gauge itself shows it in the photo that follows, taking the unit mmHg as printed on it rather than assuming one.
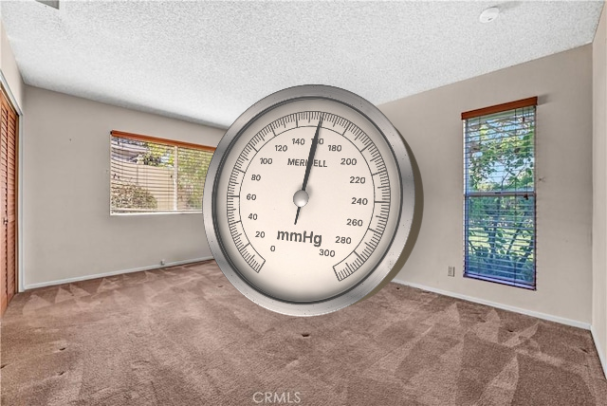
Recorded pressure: 160 mmHg
